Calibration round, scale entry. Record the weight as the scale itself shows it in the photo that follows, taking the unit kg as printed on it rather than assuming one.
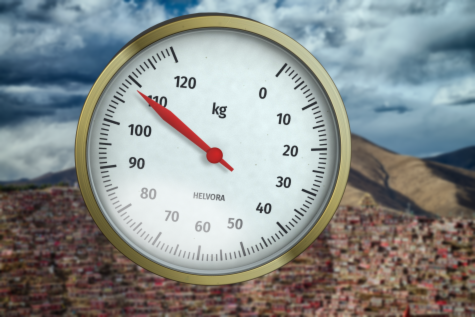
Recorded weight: 109 kg
